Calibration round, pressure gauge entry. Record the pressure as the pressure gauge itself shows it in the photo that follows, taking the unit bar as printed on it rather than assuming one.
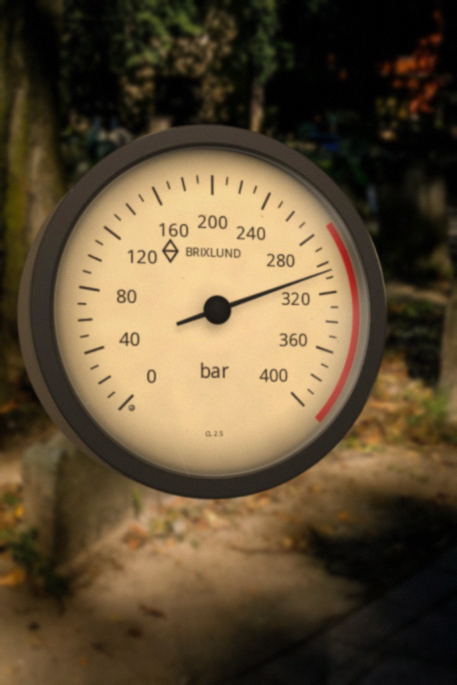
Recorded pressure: 305 bar
